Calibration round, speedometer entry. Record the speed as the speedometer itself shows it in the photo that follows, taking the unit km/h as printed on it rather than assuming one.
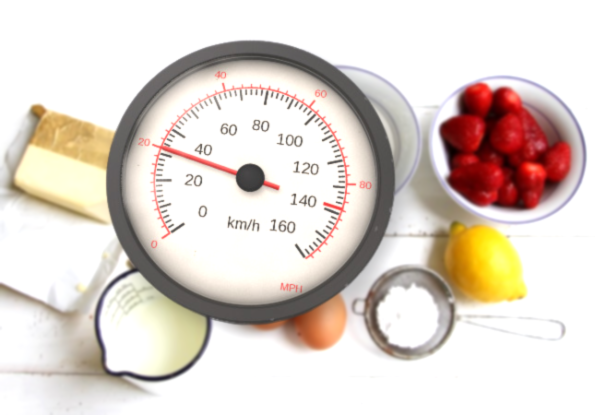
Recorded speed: 32 km/h
